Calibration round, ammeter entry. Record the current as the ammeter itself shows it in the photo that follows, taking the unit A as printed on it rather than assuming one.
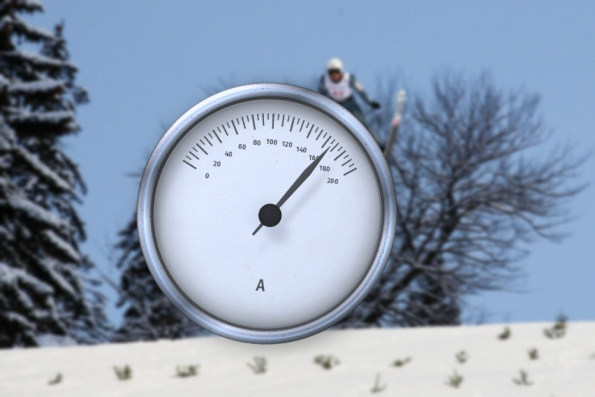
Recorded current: 165 A
